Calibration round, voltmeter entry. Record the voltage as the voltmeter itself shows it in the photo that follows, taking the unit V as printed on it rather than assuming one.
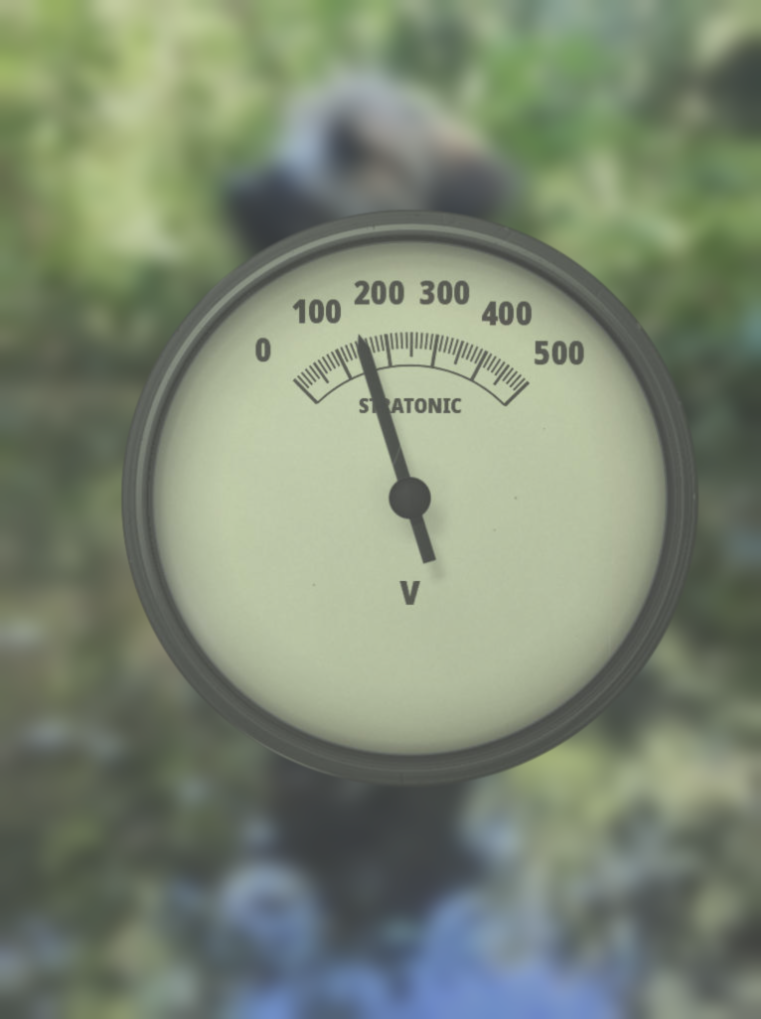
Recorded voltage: 150 V
